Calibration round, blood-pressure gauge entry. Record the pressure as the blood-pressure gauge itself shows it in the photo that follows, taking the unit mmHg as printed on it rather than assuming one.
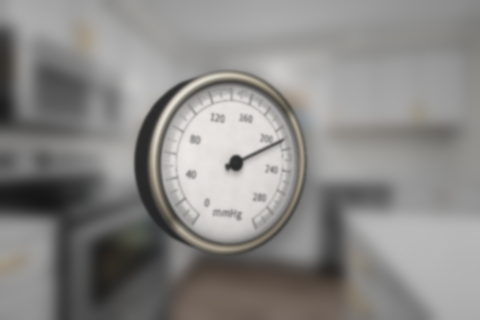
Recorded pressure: 210 mmHg
